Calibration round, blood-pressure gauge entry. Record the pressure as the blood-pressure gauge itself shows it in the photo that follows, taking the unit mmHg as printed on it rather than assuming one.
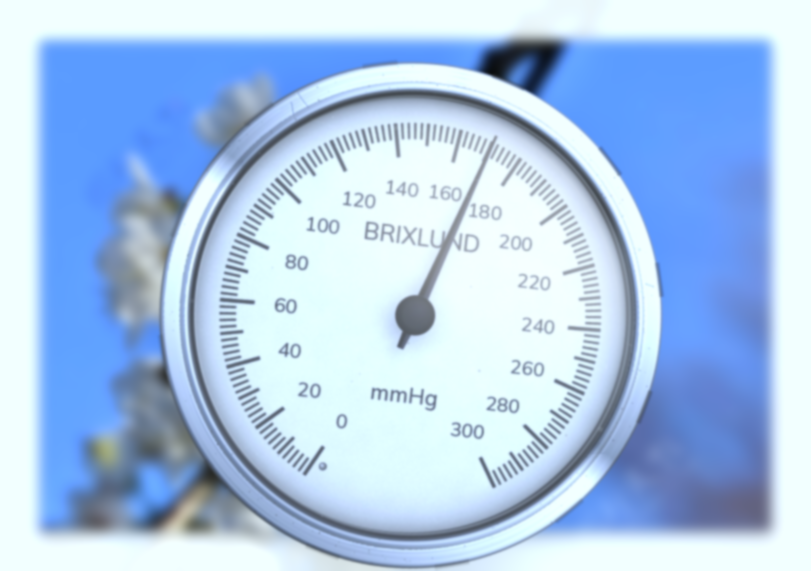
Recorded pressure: 170 mmHg
